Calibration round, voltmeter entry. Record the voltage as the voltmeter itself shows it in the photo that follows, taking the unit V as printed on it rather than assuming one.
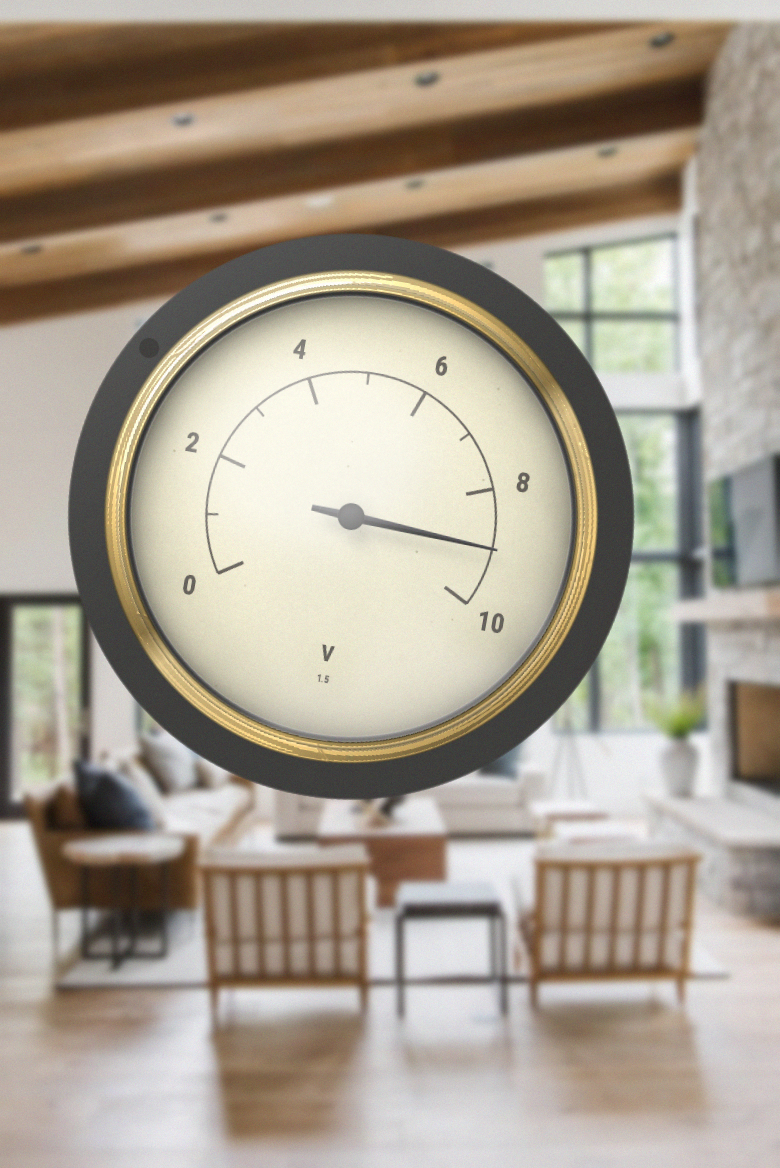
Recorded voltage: 9 V
